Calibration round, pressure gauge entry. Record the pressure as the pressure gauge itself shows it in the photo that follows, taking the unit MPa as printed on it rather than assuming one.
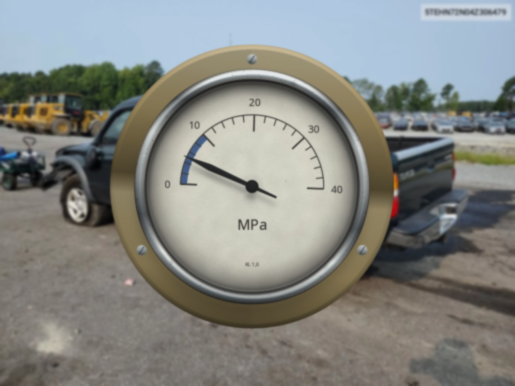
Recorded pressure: 5 MPa
